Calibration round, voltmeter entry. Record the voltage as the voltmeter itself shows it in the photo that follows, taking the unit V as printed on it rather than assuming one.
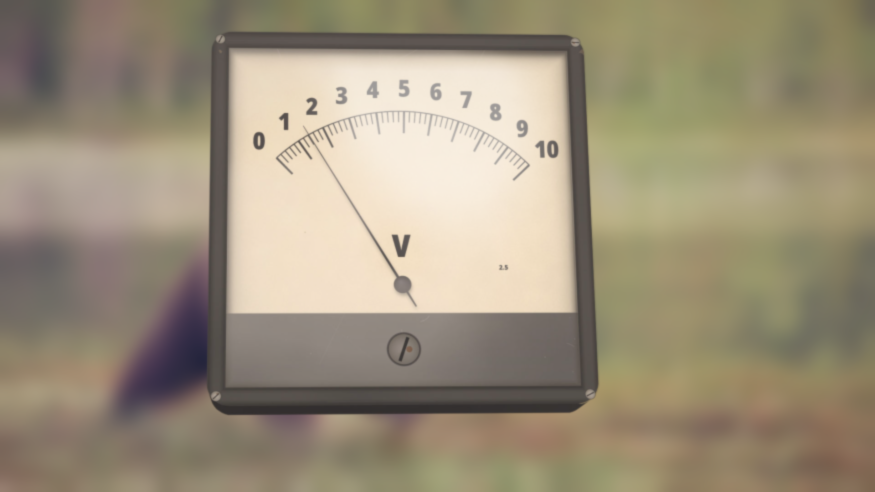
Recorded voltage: 1.4 V
